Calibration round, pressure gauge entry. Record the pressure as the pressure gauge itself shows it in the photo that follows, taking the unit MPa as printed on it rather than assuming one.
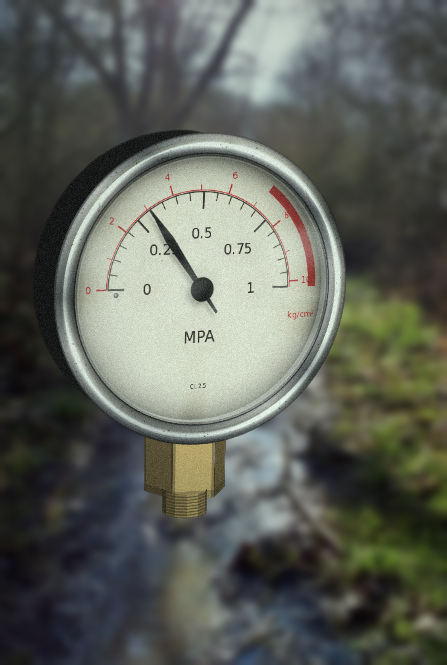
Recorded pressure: 0.3 MPa
